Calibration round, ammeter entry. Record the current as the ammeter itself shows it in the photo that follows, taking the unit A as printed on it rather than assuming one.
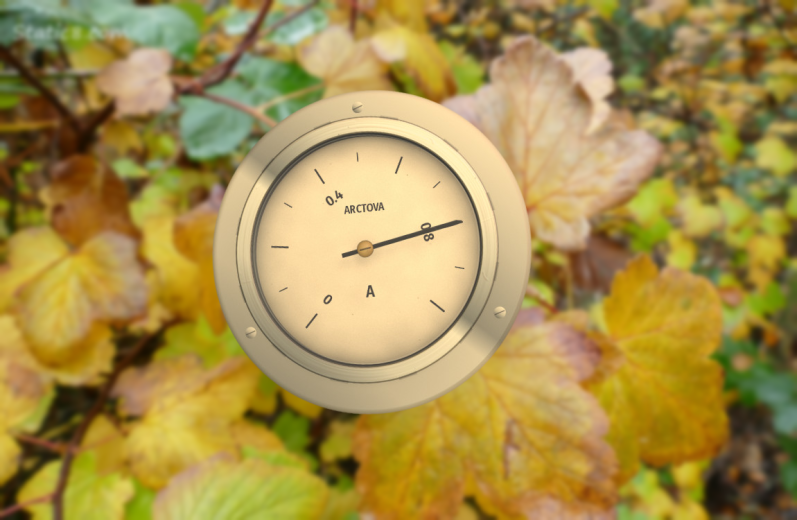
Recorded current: 0.8 A
